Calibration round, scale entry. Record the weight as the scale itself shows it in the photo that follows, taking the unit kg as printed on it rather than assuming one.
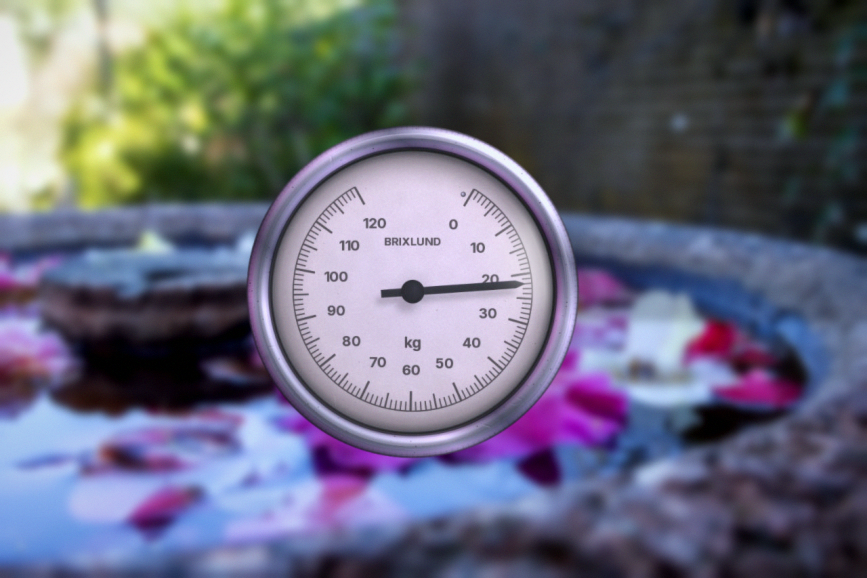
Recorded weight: 22 kg
